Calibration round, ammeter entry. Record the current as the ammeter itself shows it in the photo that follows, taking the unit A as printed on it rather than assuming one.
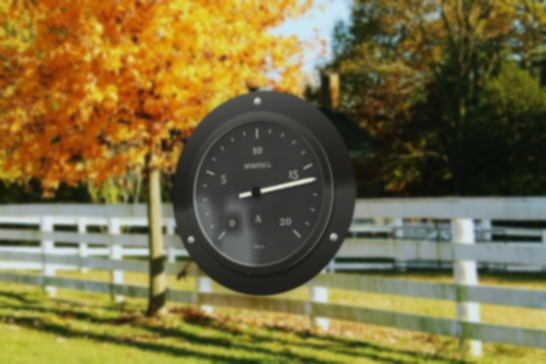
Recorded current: 16 A
